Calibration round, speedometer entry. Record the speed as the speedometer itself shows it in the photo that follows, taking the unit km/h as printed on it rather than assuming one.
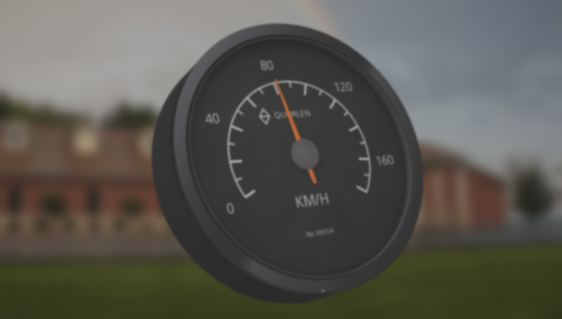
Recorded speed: 80 km/h
